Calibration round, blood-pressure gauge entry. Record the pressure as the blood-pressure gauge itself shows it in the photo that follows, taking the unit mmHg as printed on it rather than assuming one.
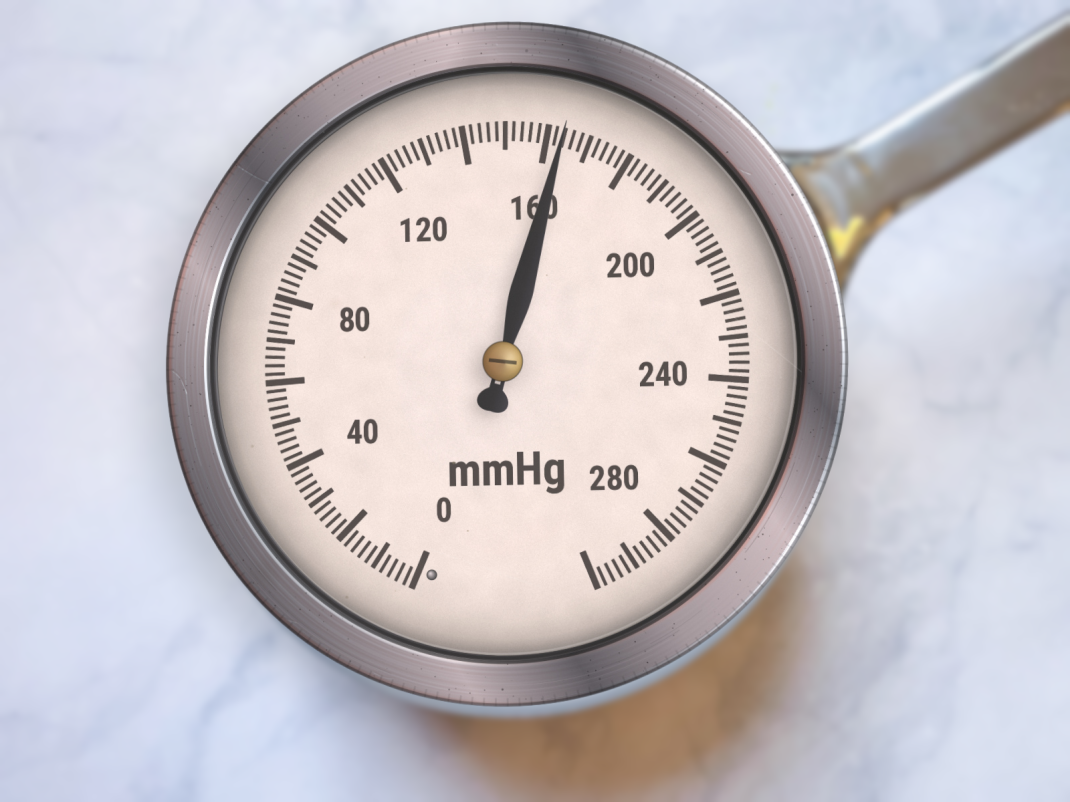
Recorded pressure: 164 mmHg
